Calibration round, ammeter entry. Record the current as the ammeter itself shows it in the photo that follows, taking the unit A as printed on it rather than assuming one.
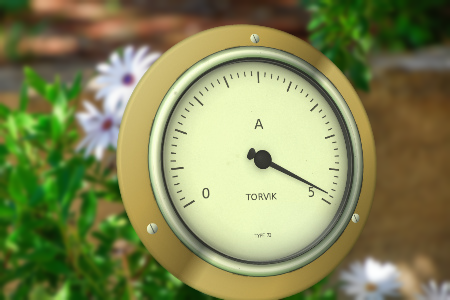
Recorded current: 4.9 A
